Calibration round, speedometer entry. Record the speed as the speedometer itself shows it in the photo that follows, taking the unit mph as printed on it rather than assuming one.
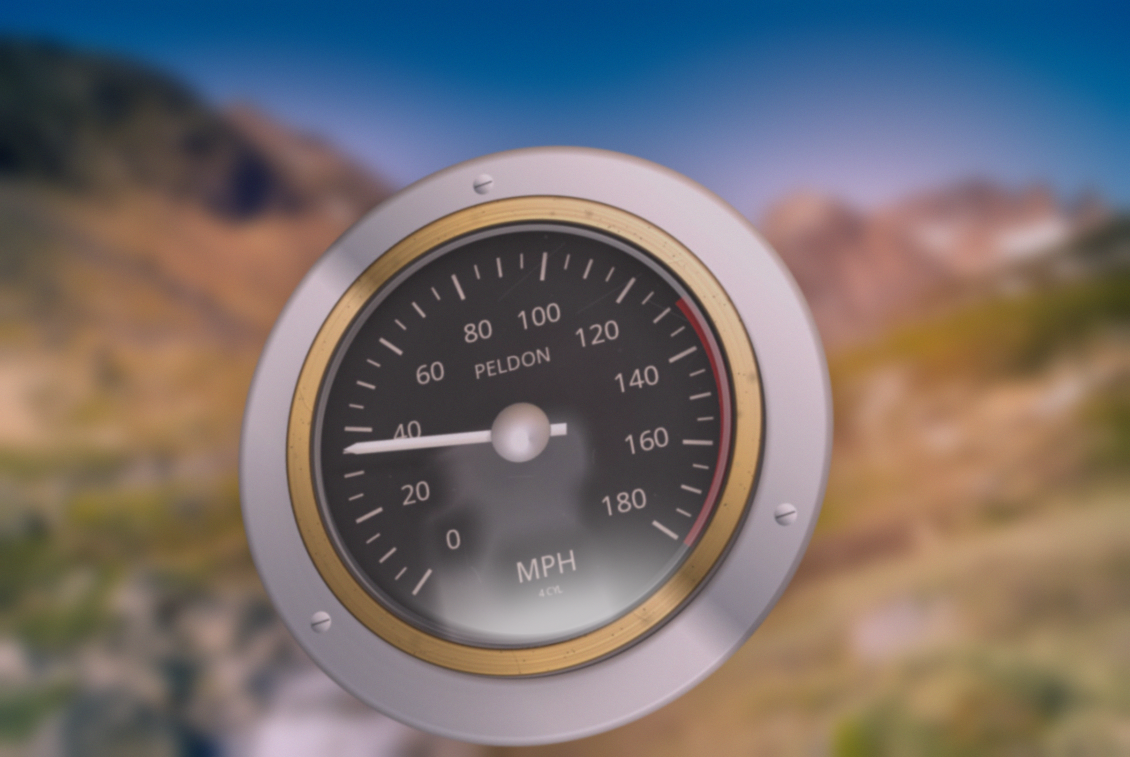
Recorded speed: 35 mph
